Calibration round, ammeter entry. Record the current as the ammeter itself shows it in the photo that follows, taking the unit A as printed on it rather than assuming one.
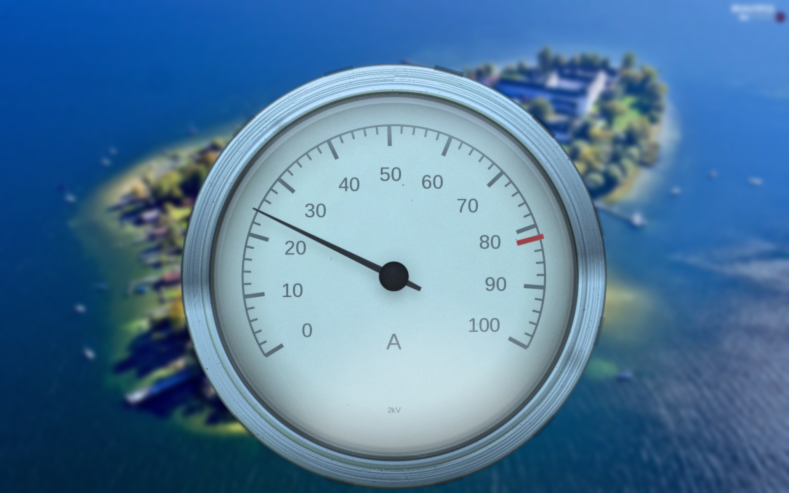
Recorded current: 24 A
